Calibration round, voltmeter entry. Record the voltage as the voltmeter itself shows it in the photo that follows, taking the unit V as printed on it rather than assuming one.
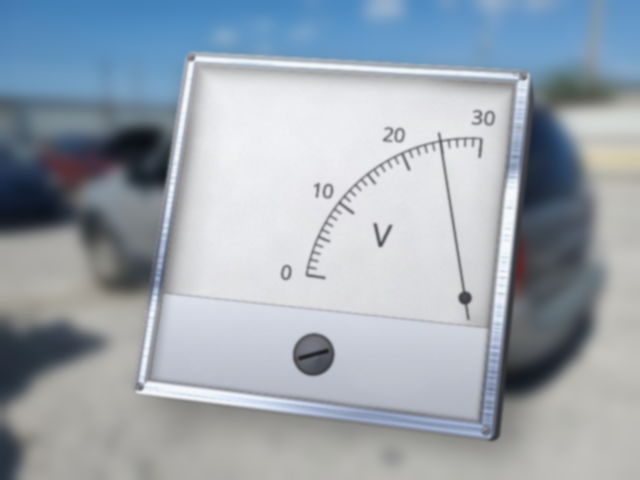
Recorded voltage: 25 V
